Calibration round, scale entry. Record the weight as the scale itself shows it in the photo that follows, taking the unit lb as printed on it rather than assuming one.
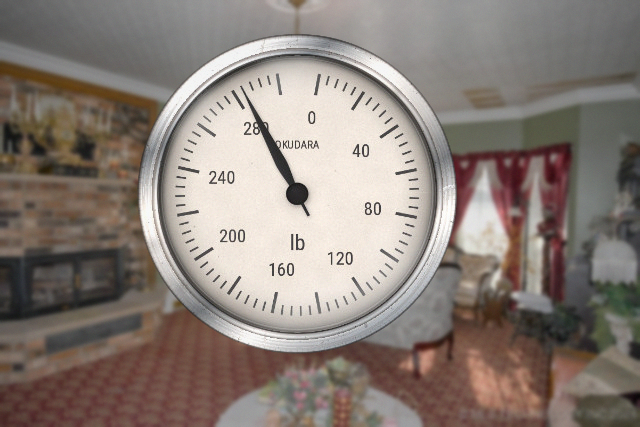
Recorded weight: 284 lb
